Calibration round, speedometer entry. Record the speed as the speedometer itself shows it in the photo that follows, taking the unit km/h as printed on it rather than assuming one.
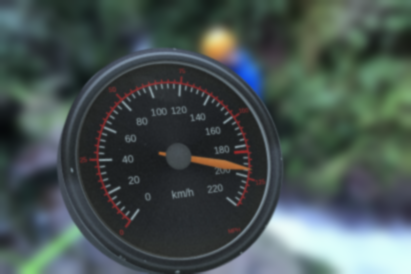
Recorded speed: 196 km/h
